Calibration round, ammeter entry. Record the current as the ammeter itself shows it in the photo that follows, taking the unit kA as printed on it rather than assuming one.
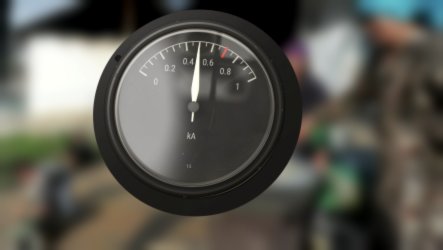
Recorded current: 0.5 kA
